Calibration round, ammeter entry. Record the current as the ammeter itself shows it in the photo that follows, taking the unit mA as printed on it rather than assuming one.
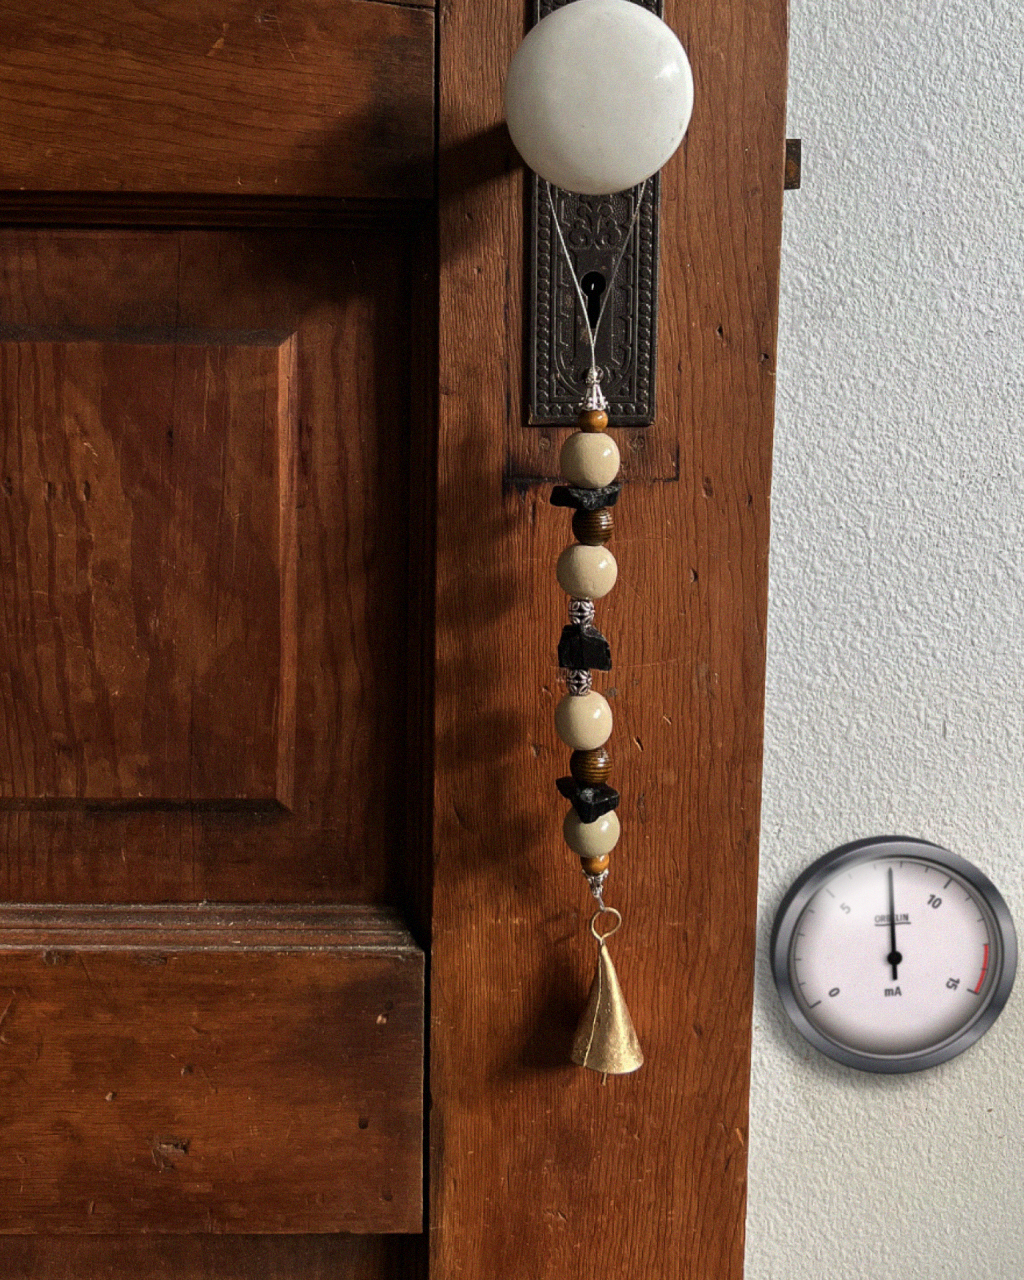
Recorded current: 7.5 mA
